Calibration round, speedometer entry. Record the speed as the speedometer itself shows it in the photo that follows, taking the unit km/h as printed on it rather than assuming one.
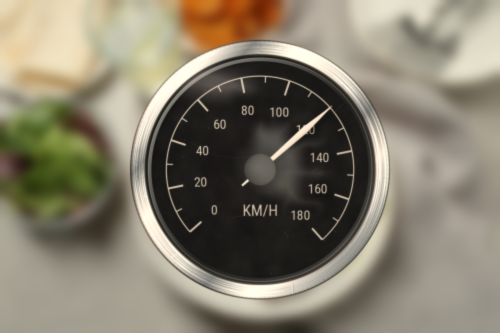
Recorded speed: 120 km/h
